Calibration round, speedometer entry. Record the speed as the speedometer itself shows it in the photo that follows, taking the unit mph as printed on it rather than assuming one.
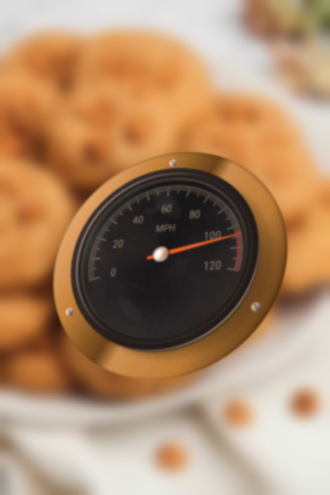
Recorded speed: 105 mph
